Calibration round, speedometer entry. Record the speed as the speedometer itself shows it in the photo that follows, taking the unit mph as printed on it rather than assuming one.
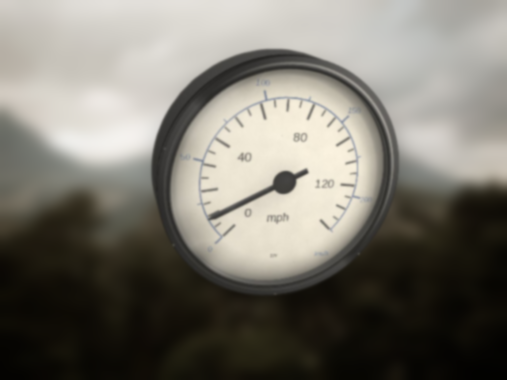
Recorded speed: 10 mph
